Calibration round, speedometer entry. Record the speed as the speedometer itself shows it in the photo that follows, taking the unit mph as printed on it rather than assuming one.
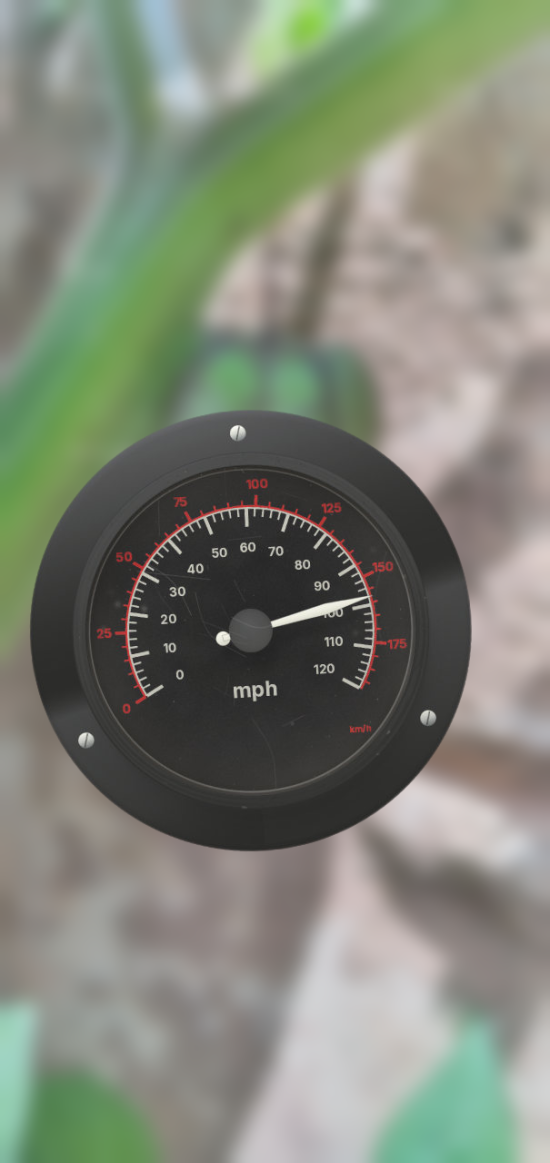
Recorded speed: 98 mph
